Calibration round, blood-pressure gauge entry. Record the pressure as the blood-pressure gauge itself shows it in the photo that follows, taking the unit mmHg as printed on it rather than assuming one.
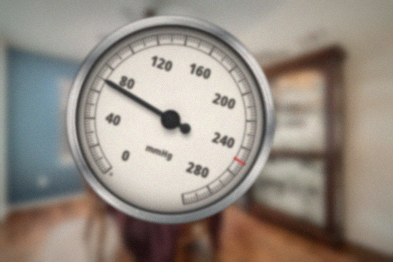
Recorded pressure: 70 mmHg
